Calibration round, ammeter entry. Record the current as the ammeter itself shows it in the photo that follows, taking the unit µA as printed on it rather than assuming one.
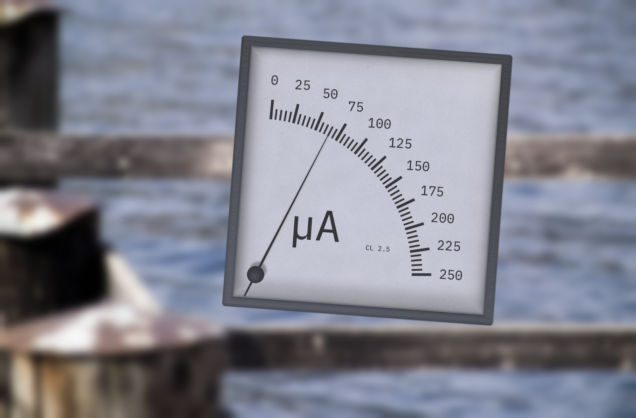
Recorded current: 65 µA
